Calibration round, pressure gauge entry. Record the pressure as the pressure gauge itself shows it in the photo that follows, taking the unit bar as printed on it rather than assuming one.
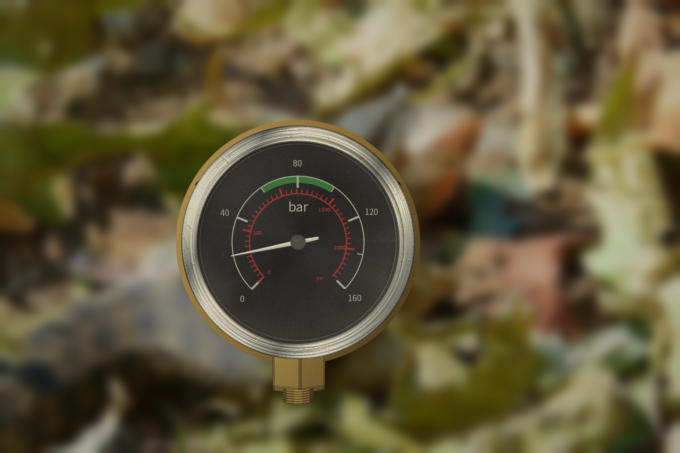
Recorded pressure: 20 bar
